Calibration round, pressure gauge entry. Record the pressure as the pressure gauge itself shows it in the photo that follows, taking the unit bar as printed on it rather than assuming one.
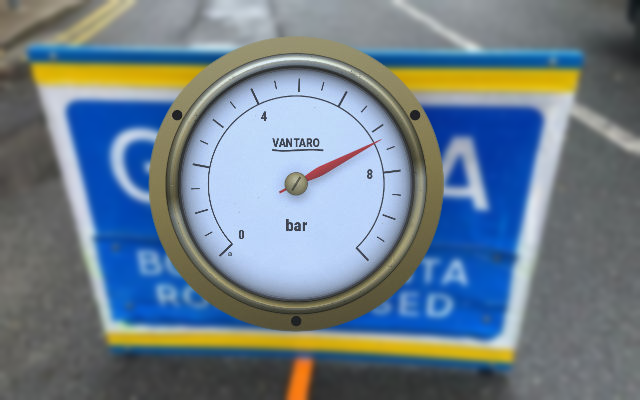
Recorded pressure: 7.25 bar
